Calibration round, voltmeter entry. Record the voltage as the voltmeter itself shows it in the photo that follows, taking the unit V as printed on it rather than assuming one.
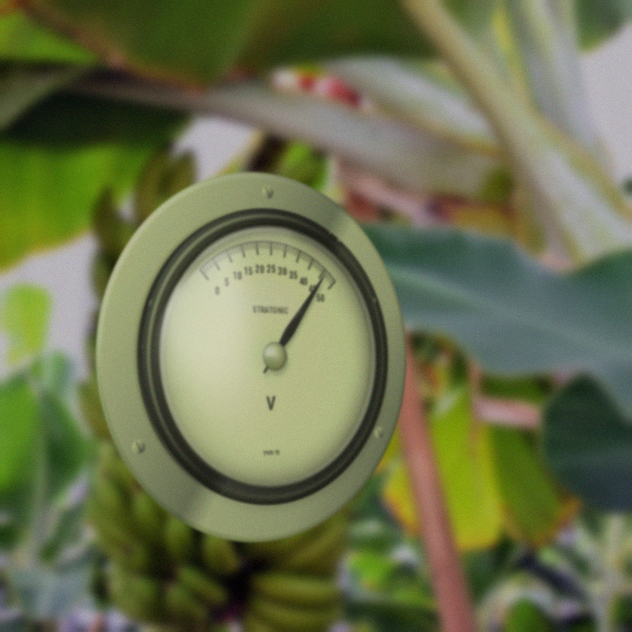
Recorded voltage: 45 V
